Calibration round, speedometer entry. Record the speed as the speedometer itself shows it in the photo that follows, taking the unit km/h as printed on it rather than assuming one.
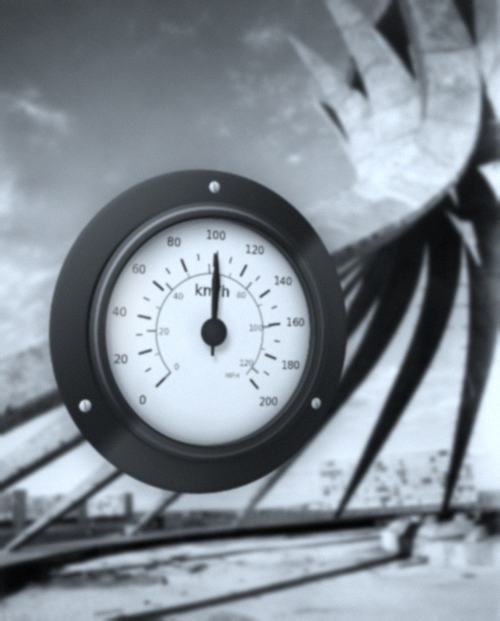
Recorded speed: 100 km/h
